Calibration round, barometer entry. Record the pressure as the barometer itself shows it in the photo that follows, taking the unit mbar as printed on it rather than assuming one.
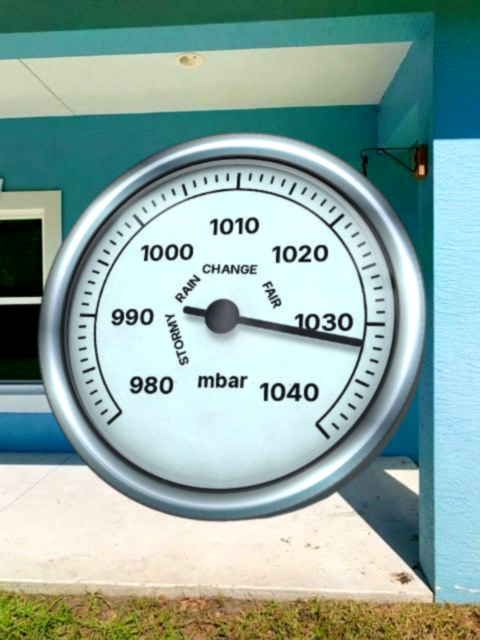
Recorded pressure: 1032 mbar
